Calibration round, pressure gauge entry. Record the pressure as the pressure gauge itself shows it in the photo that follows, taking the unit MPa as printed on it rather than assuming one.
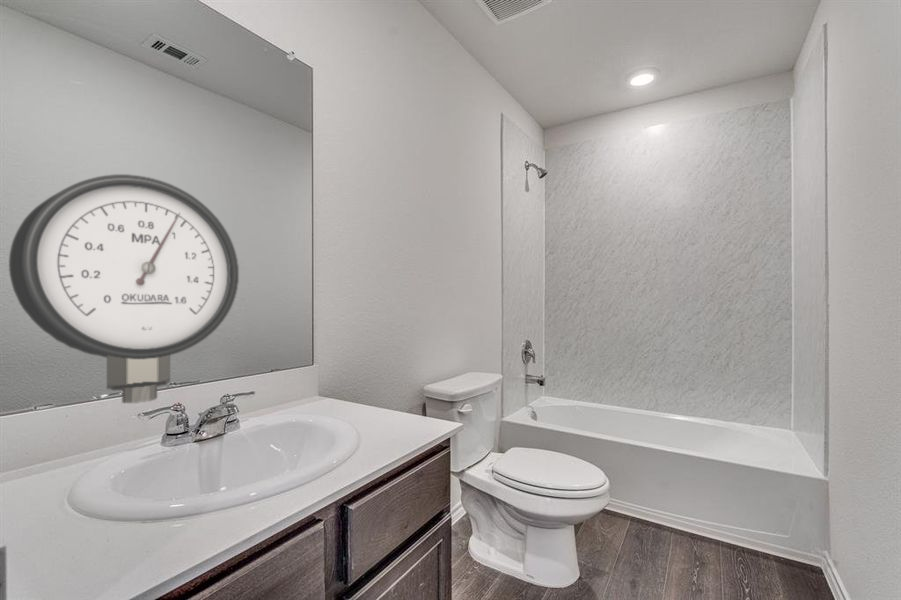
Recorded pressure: 0.95 MPa
